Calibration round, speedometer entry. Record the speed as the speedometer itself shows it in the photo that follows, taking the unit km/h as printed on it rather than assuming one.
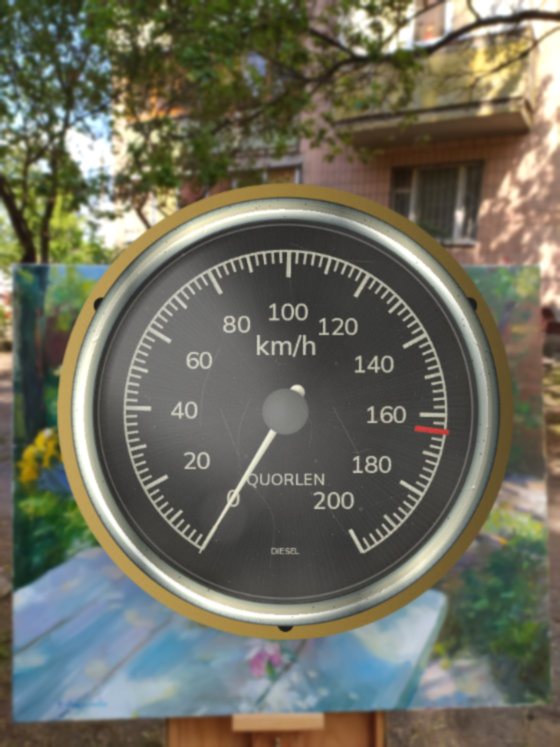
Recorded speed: 0 km/h
